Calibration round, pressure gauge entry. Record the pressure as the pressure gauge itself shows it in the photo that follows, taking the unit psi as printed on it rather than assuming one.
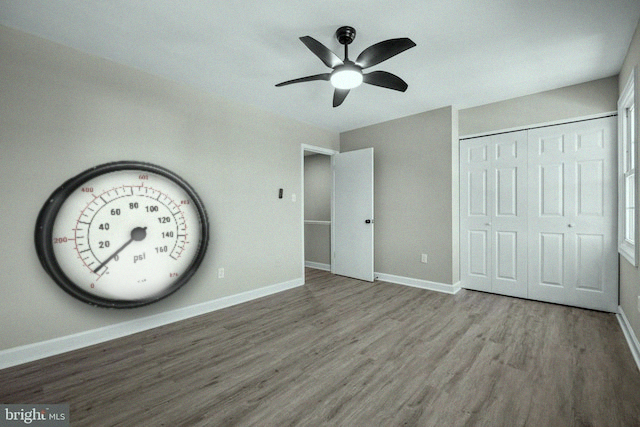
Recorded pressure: 5 psi
